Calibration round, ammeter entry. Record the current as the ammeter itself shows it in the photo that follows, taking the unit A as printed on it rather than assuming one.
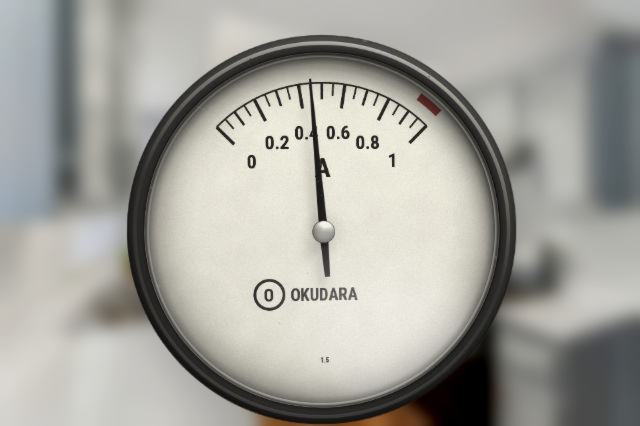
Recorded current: 0.45 A
